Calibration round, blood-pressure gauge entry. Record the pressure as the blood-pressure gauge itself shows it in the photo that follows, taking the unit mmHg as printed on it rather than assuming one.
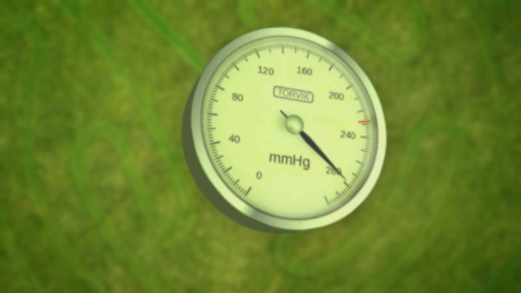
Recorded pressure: 280 mmHg
